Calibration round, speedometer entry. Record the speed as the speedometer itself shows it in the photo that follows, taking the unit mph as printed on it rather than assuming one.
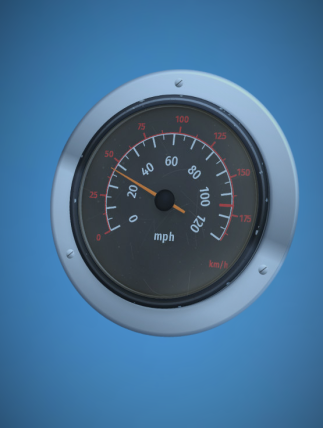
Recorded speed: 27.5 mph
